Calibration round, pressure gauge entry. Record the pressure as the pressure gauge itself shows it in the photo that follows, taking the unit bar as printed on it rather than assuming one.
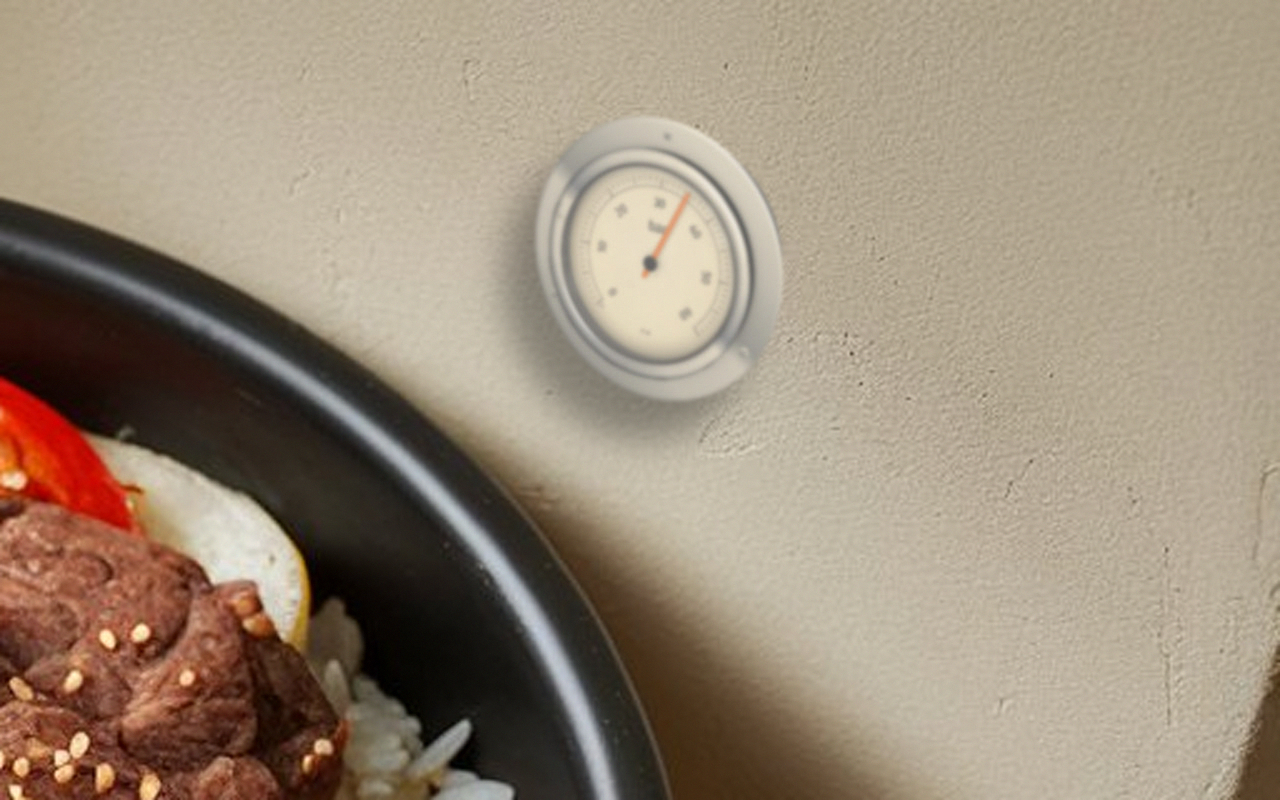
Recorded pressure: 35 bar
